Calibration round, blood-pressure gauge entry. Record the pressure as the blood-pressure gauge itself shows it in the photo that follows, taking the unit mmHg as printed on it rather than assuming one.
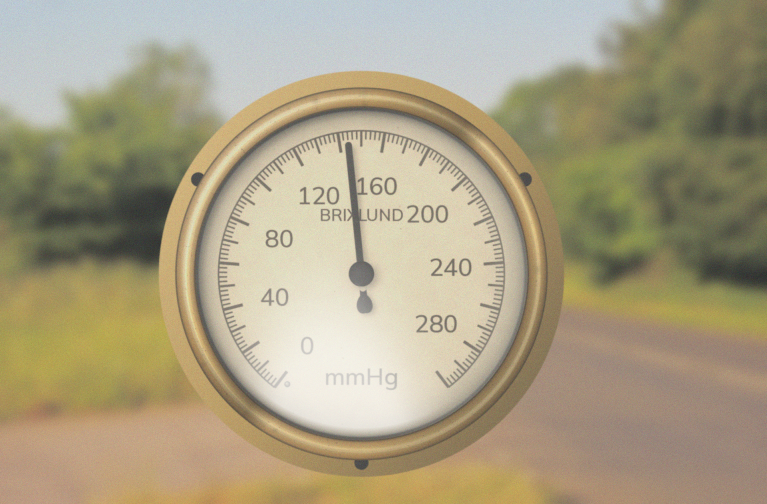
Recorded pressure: 144 mmHg
